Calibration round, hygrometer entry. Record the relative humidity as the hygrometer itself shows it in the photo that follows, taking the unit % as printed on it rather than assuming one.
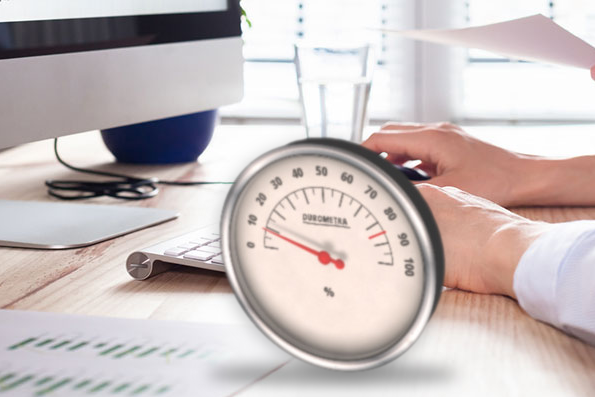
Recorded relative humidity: 10 %
